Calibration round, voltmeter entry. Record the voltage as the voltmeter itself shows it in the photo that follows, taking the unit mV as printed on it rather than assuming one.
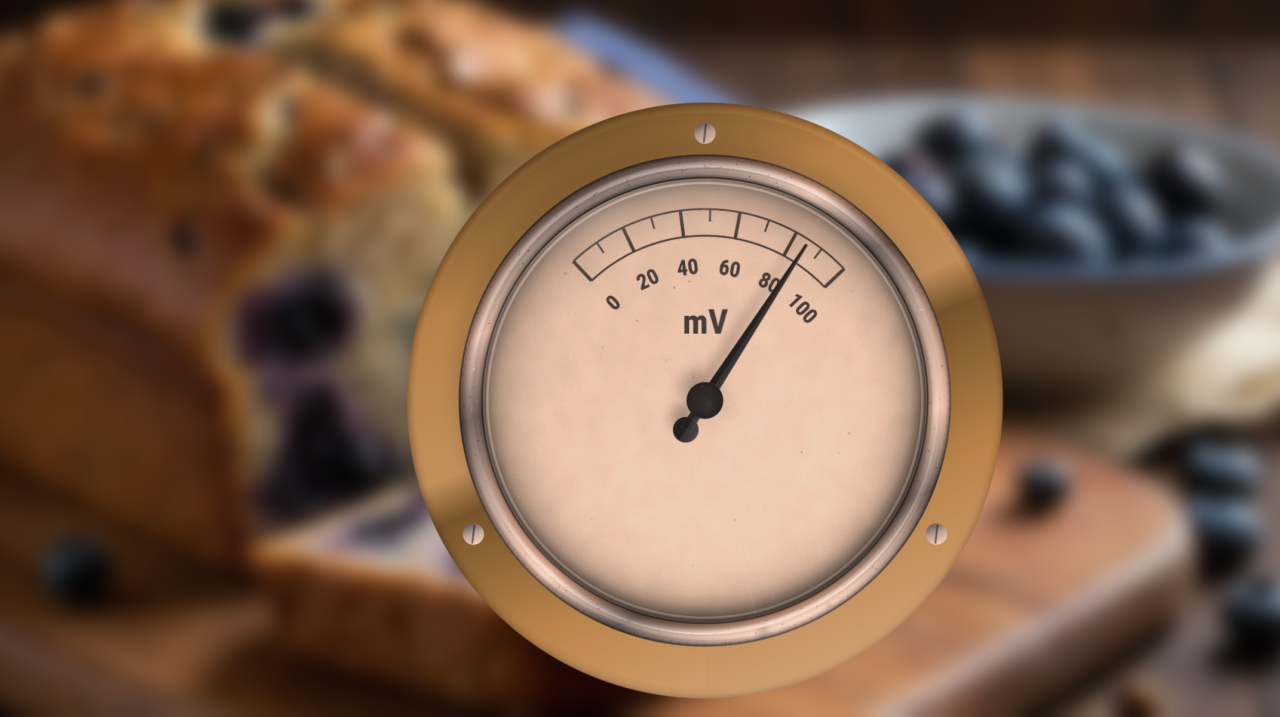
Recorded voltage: 85 mV
